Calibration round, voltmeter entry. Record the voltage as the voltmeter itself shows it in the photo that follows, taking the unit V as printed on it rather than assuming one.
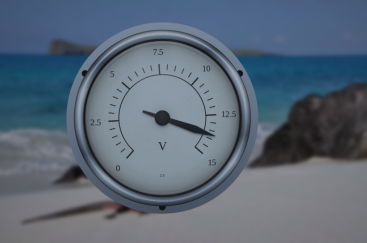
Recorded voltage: 13.75 V
